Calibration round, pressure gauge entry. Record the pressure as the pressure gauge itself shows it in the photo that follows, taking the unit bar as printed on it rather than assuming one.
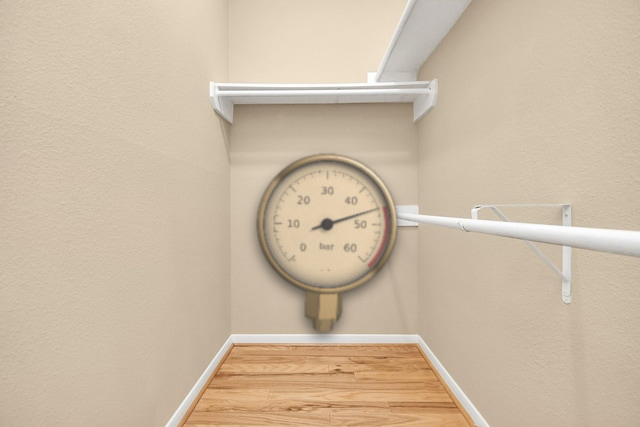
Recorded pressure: 46 bar
